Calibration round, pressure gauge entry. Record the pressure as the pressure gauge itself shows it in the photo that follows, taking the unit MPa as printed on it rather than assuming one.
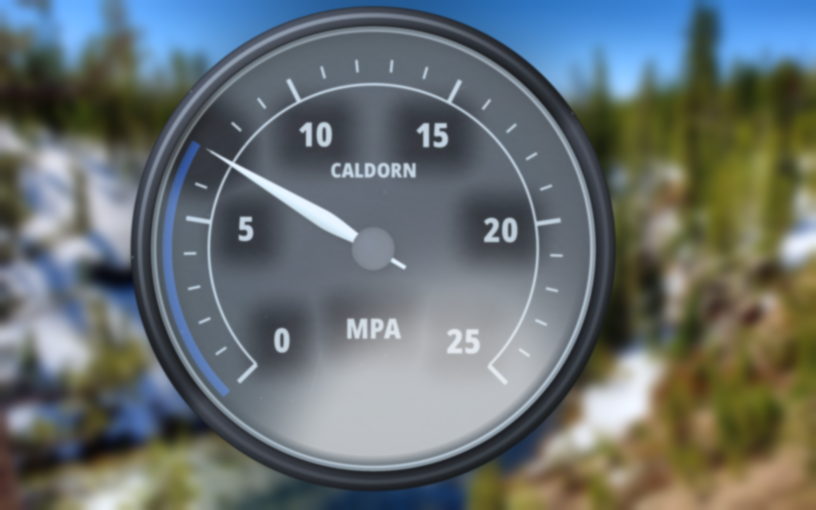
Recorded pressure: 7 MPa
